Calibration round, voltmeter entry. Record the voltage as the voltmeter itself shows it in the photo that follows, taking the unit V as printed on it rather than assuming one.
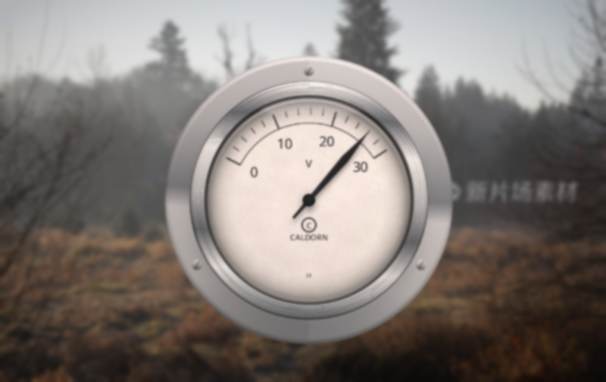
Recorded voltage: 26 V
